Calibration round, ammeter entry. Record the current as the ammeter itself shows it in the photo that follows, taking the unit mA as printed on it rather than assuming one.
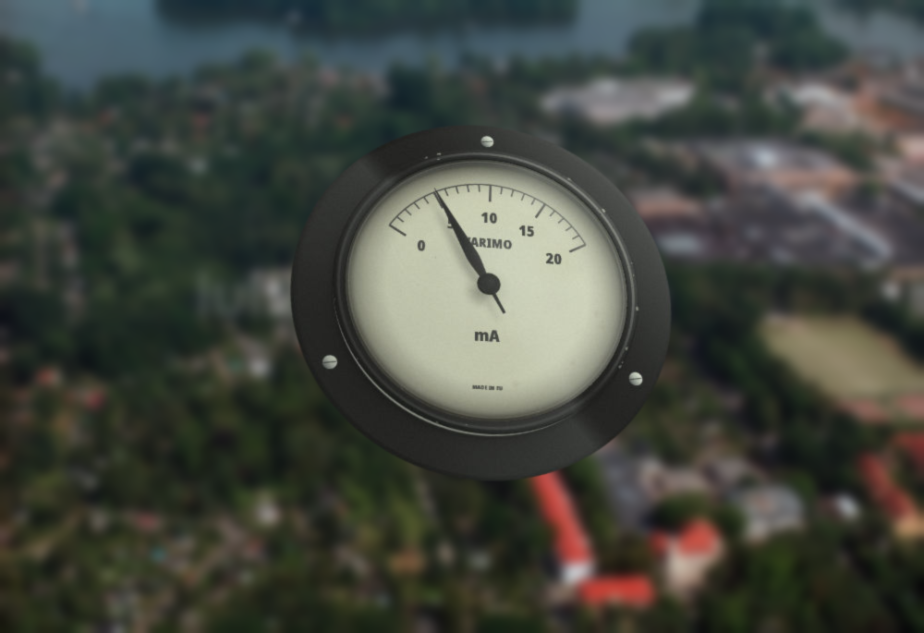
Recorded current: 5 mA
